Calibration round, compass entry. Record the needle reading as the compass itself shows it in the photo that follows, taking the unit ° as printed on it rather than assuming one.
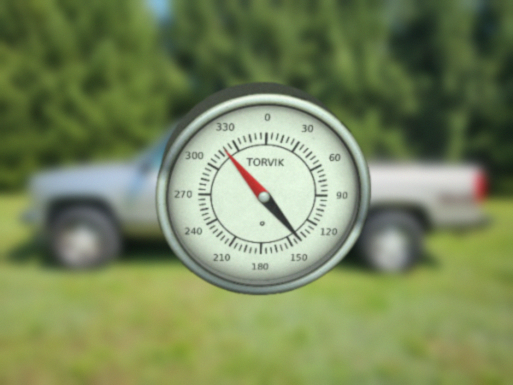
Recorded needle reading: 320 °
